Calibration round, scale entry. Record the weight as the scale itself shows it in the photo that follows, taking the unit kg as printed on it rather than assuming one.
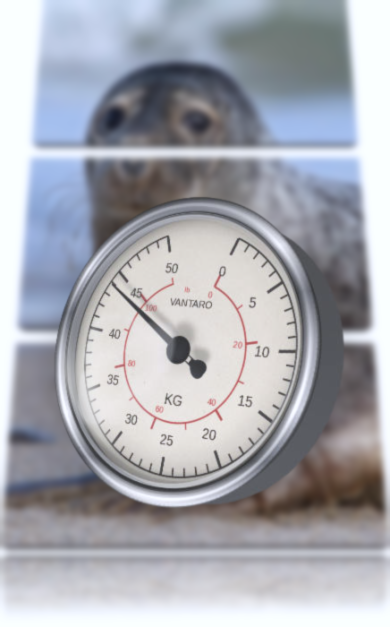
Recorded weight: 44 kg
